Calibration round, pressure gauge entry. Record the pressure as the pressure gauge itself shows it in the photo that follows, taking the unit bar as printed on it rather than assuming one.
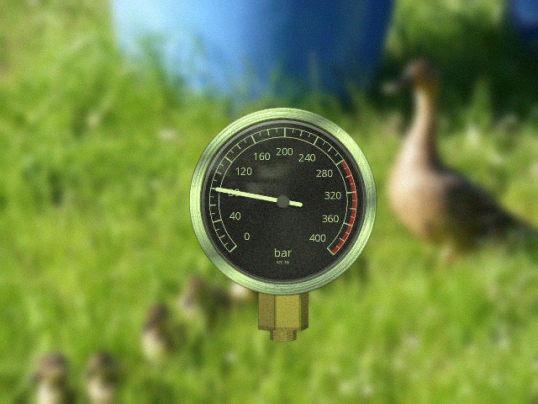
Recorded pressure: 80 bar
